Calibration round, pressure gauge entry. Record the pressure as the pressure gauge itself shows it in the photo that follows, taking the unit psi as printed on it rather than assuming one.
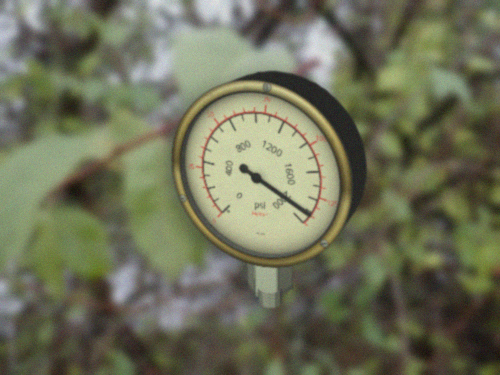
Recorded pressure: 1900 psi
